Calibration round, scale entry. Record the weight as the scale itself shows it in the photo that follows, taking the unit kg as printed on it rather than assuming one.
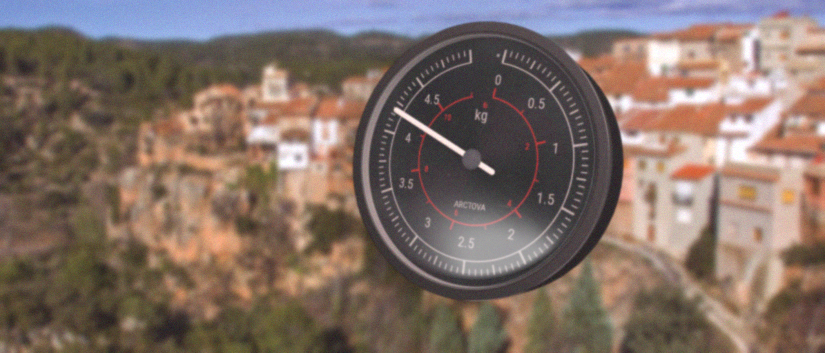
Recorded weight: 4.2 kg
